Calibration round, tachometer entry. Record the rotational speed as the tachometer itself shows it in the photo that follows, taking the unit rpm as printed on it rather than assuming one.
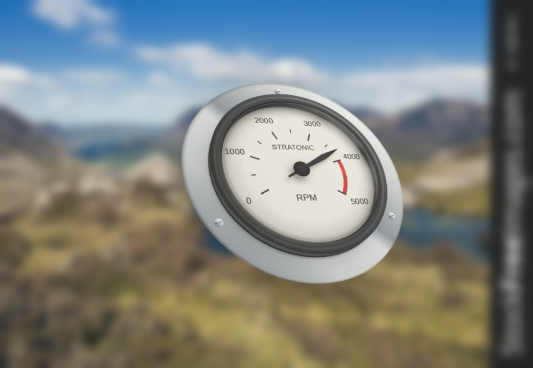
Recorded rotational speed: 3750 rpm
